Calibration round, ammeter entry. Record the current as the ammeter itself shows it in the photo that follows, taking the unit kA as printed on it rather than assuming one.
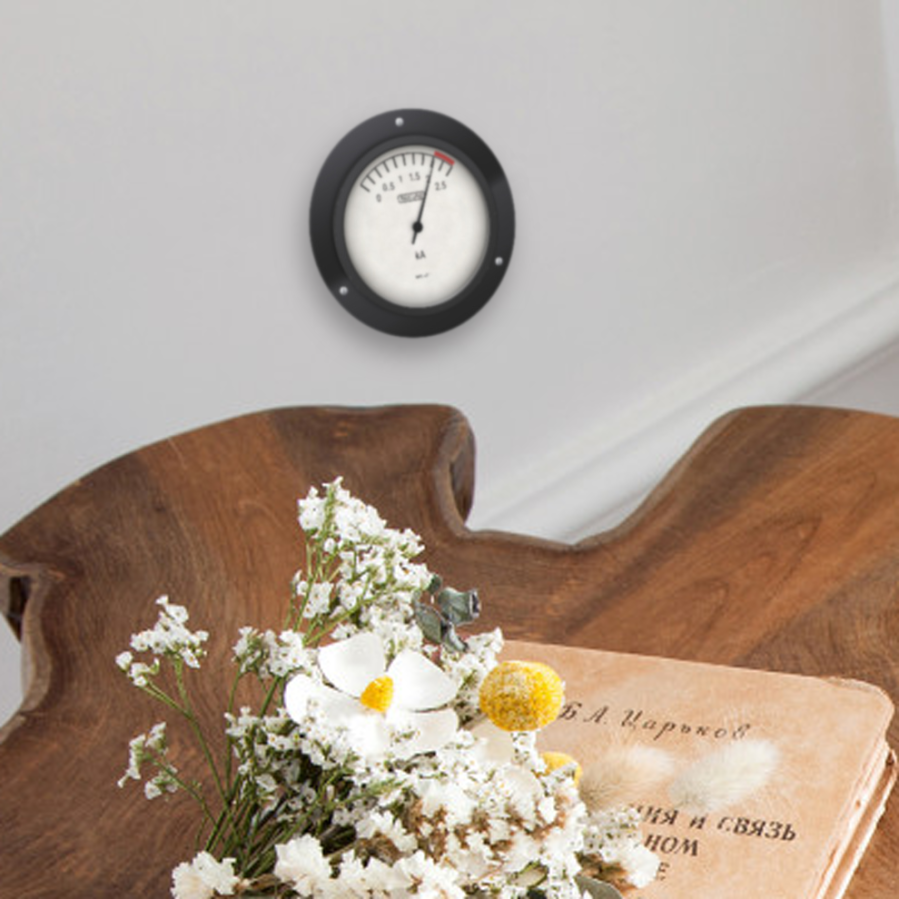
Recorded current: 2 kA
